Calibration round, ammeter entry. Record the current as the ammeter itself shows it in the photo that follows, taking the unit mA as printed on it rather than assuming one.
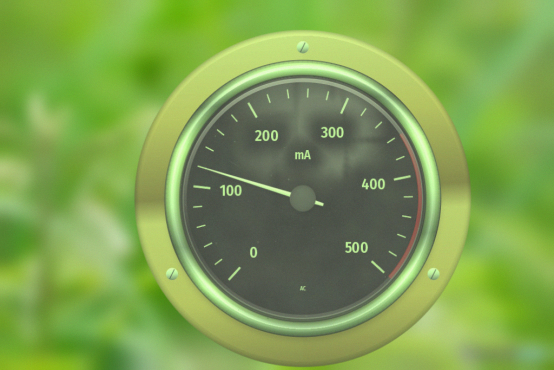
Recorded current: 120 mA
